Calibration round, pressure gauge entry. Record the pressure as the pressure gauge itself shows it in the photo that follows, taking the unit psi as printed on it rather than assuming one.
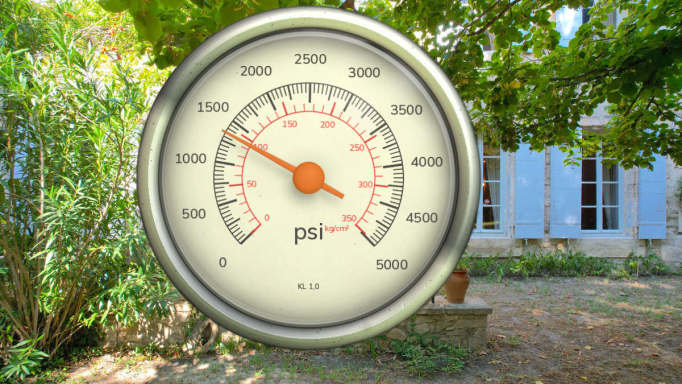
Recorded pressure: 1350 psi
